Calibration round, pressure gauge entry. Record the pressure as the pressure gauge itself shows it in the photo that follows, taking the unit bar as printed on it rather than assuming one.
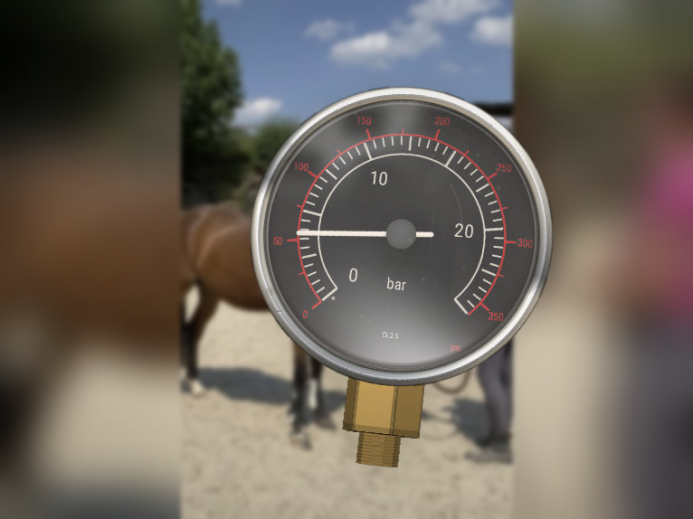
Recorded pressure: 3.75 bar
